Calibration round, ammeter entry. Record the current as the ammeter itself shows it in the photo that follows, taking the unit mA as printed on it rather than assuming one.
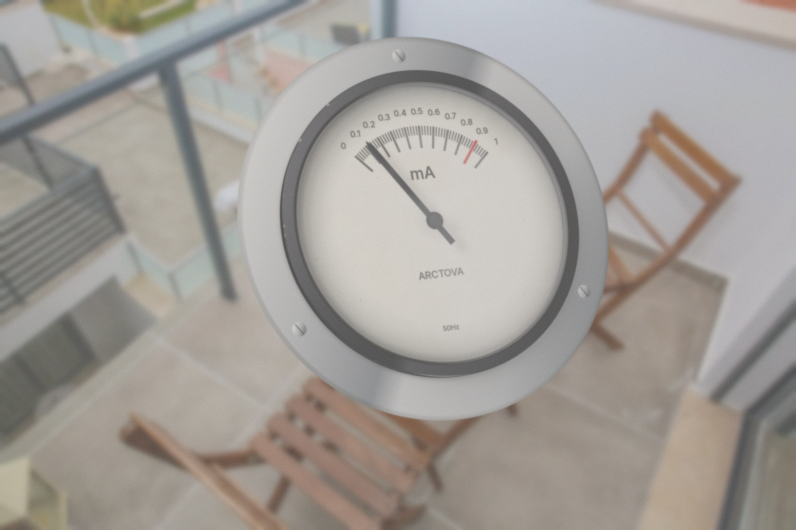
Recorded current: 0.1 mA
